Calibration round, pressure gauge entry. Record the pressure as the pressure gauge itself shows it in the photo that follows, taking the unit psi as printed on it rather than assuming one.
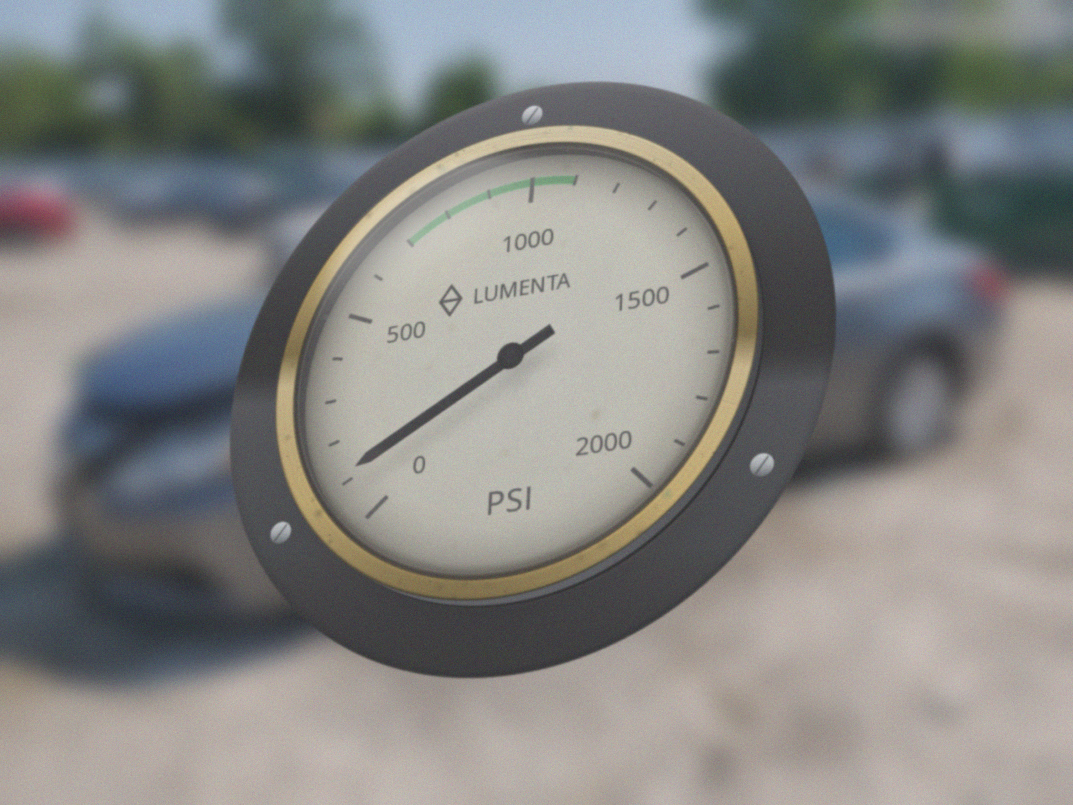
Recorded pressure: 100 psi
